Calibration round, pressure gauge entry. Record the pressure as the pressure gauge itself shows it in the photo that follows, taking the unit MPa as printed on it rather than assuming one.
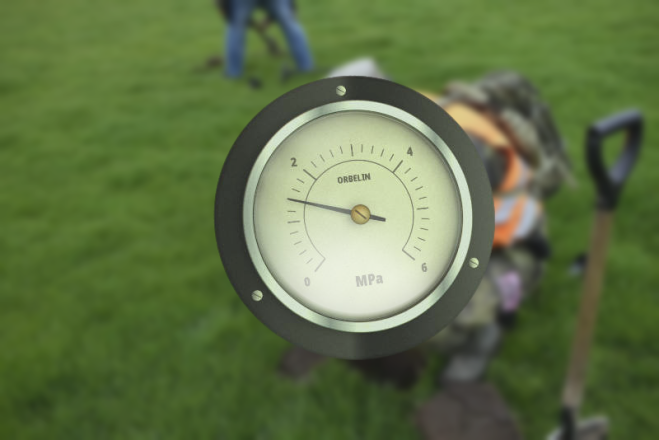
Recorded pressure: 1.4 MPa
